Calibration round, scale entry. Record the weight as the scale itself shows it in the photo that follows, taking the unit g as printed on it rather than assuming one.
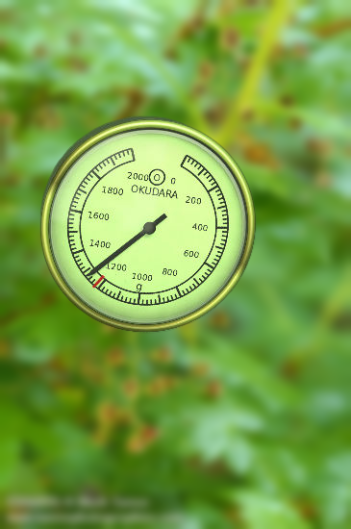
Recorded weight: 1280 g
